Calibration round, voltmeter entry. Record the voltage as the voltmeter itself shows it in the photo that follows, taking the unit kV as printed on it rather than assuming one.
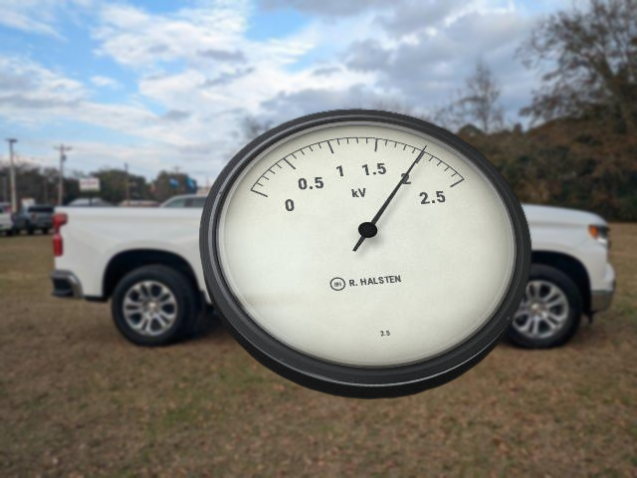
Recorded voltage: 2 kV
